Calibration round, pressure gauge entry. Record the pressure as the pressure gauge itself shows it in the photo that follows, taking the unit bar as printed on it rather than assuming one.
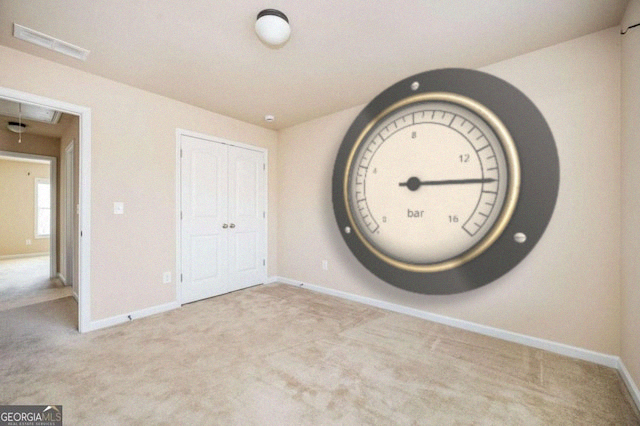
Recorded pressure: 13.5 bar
